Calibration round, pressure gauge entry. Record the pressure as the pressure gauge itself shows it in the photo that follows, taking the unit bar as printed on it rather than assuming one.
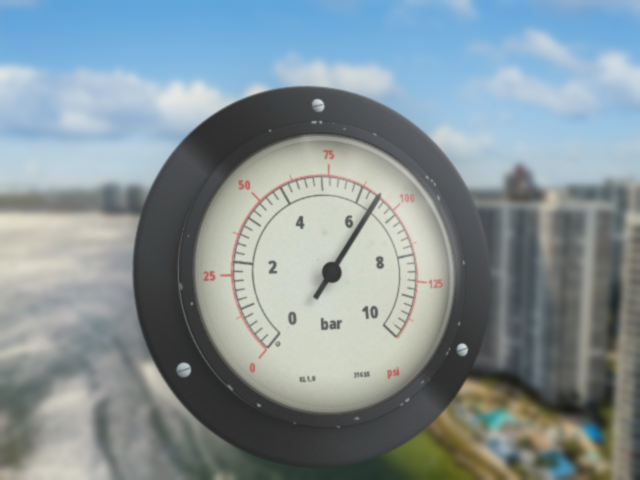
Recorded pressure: 6.4 bar
